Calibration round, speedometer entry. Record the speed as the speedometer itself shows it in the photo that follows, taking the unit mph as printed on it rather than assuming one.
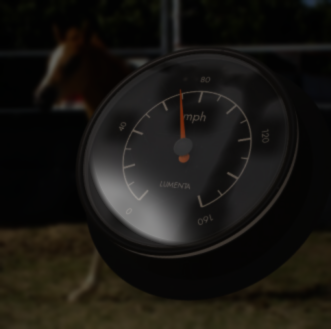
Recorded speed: 70 mph
